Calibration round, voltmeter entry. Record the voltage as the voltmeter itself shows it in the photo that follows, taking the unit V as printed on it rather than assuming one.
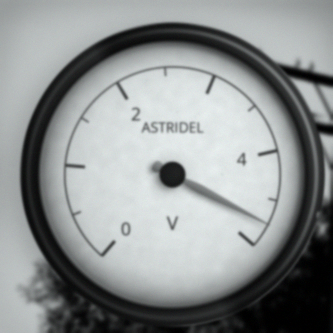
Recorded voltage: 4.75 V
